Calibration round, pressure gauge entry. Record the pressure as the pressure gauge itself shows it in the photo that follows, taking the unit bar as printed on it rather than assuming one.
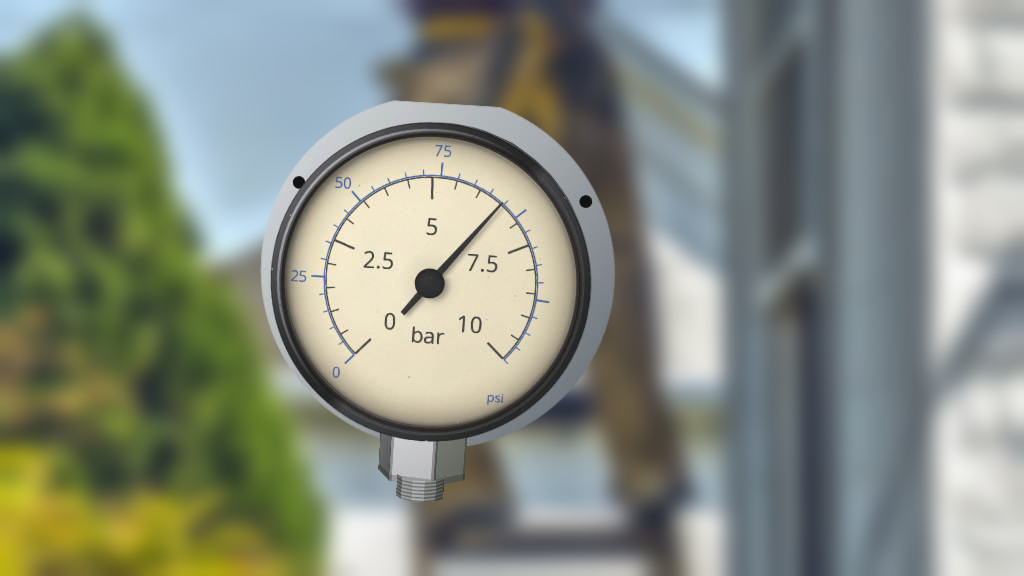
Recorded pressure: 6.5 bar
